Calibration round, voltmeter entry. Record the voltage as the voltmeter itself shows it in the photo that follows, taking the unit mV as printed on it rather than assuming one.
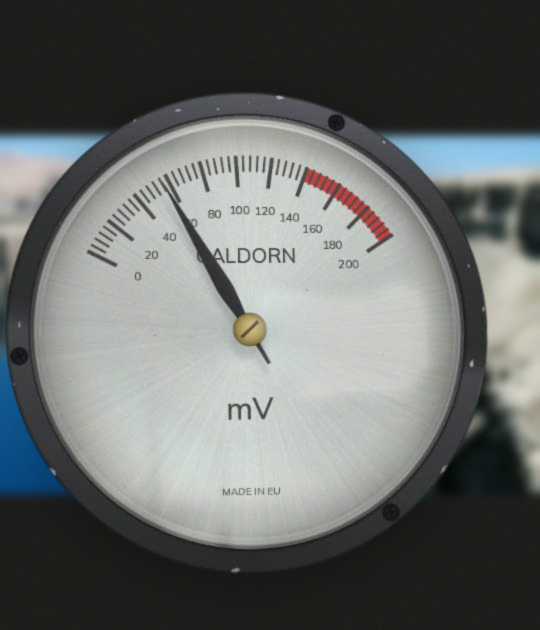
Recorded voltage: 56 mV
